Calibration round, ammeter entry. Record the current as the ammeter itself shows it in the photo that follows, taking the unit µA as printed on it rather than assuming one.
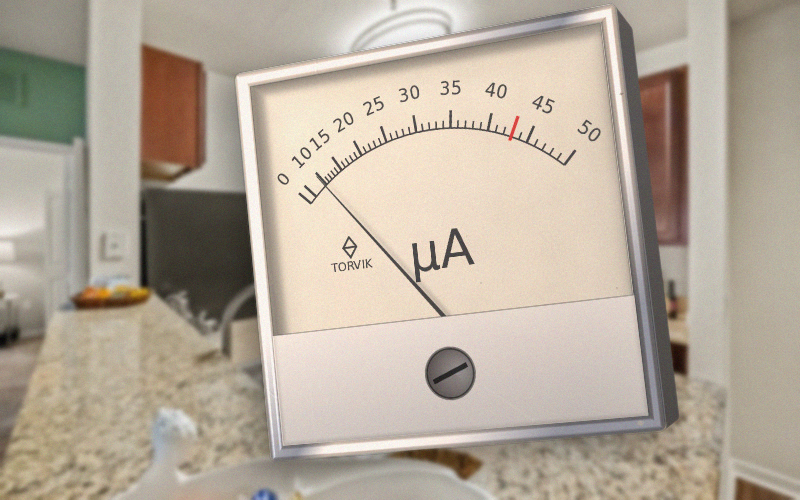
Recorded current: 10 µA
